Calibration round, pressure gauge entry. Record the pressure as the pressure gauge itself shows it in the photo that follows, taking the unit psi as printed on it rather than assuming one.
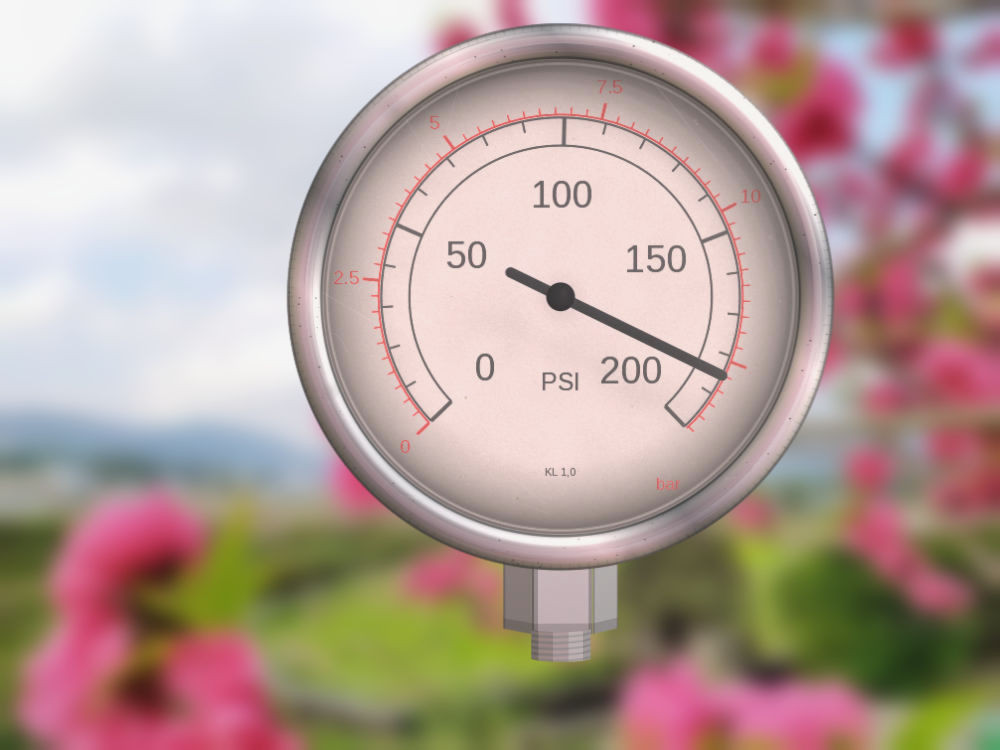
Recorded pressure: 185 psi
